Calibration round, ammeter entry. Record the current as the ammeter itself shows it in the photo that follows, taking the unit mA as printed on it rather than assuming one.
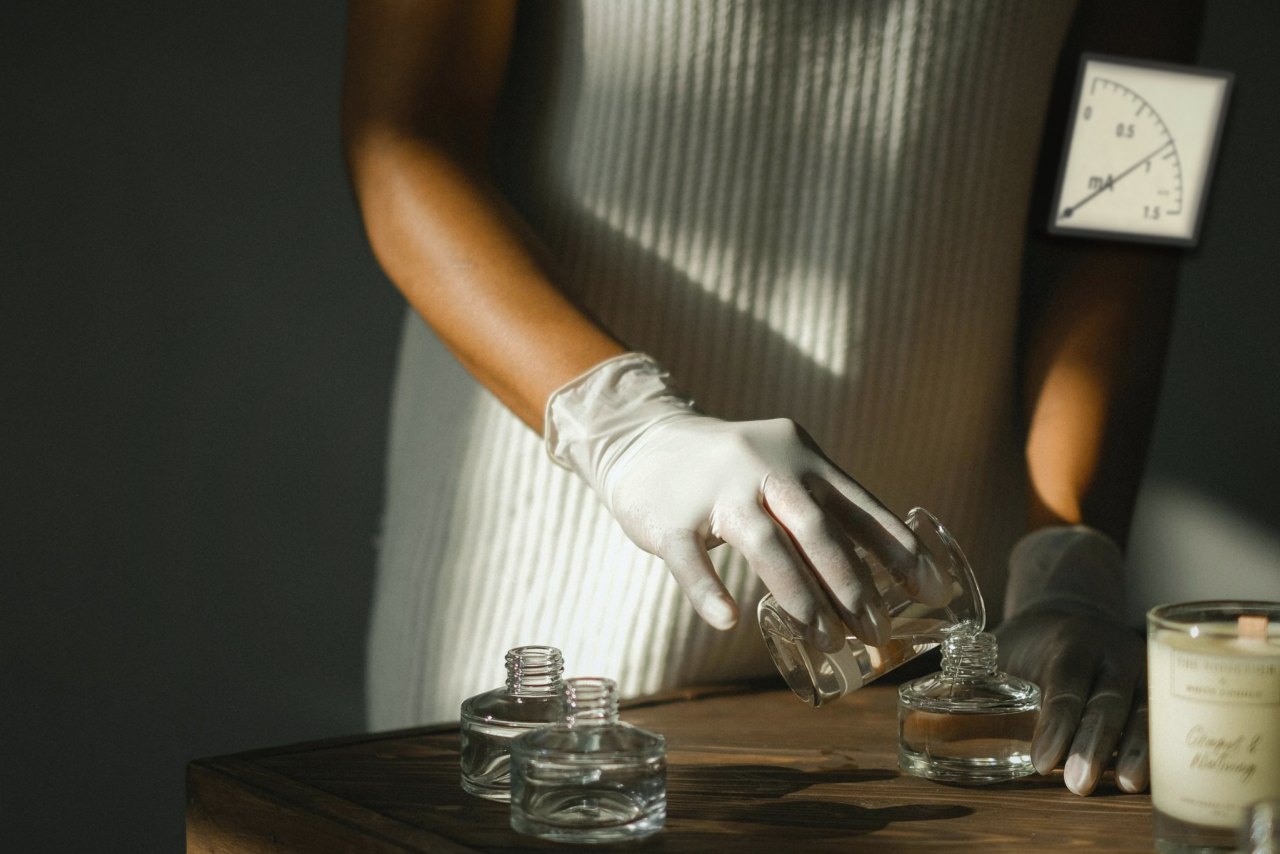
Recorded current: 0.9 mA
